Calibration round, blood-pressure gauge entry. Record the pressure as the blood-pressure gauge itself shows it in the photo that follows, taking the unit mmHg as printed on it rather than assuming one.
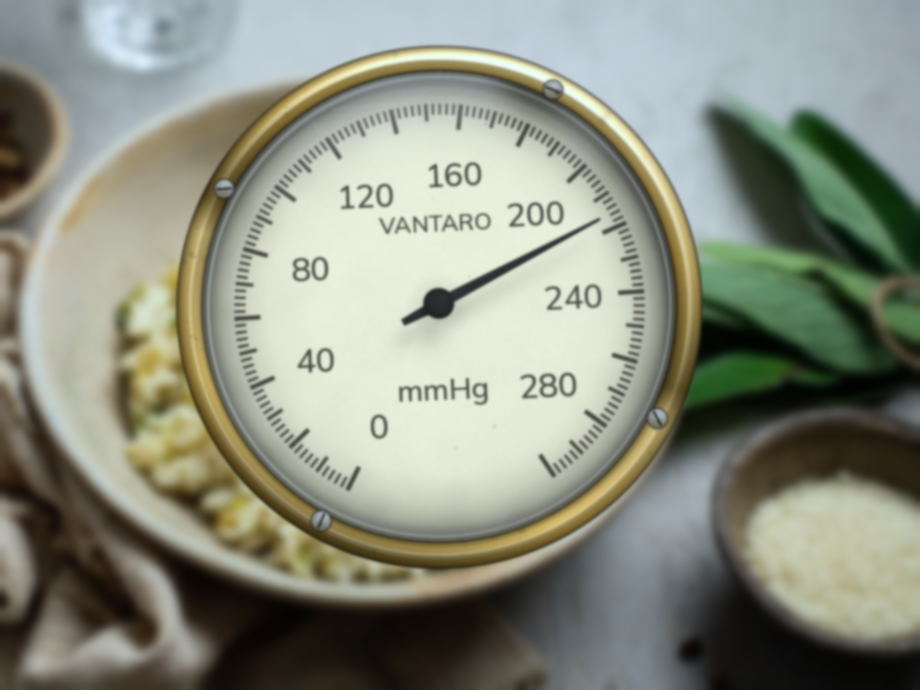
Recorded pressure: 216 mmHg
